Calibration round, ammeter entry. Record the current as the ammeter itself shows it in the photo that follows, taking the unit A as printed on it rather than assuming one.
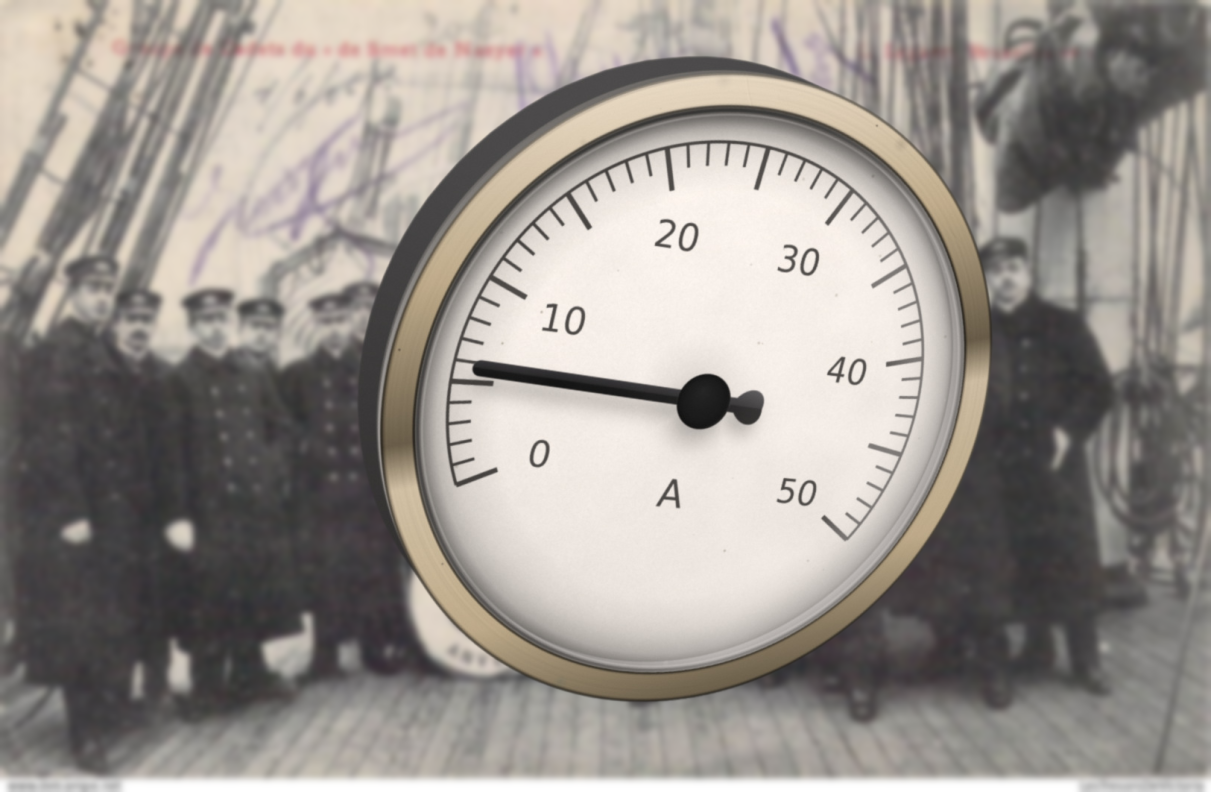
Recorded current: 6 A
